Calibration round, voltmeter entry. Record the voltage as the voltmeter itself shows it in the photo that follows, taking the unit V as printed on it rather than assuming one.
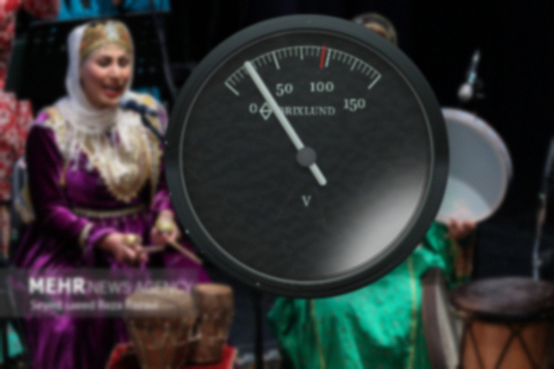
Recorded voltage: 25 V
